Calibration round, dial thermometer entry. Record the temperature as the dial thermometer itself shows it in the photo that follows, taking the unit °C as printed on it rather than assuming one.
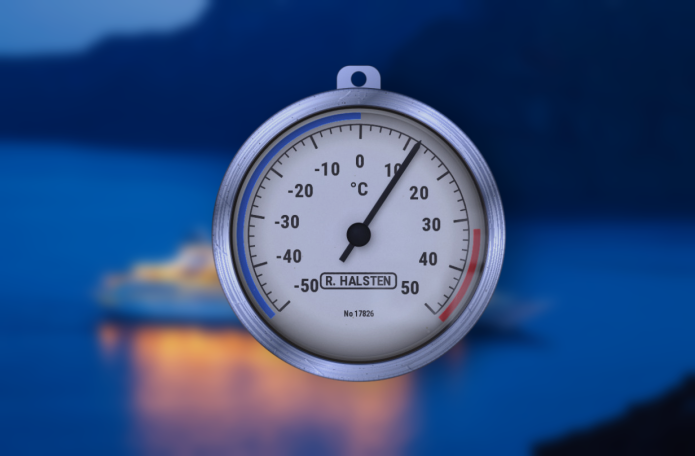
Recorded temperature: 12 °C
